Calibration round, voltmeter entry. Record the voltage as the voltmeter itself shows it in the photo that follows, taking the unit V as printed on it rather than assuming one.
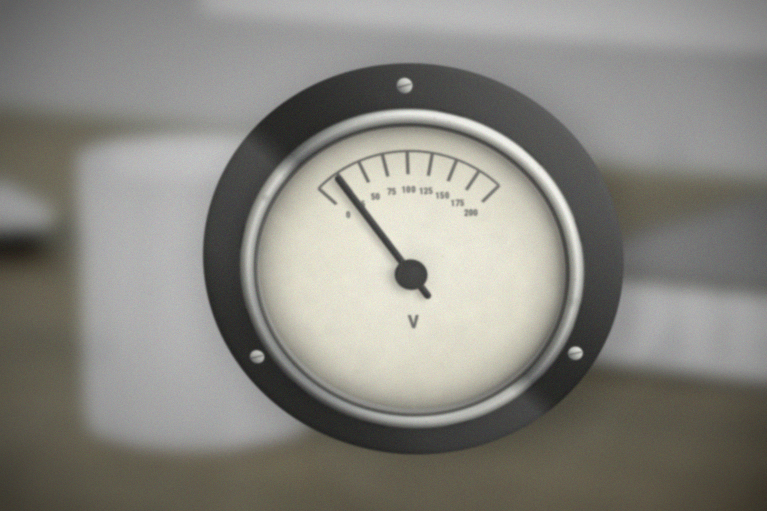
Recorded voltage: 25 V
